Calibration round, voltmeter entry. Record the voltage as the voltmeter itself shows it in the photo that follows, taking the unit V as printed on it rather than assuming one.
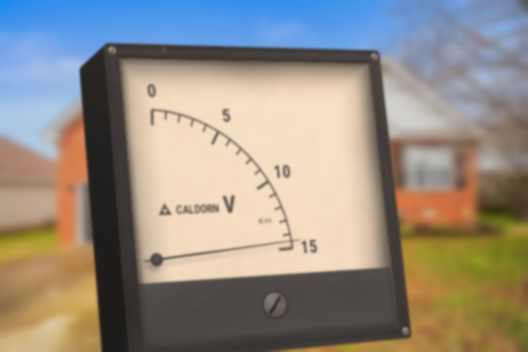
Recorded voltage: 14.5 V
